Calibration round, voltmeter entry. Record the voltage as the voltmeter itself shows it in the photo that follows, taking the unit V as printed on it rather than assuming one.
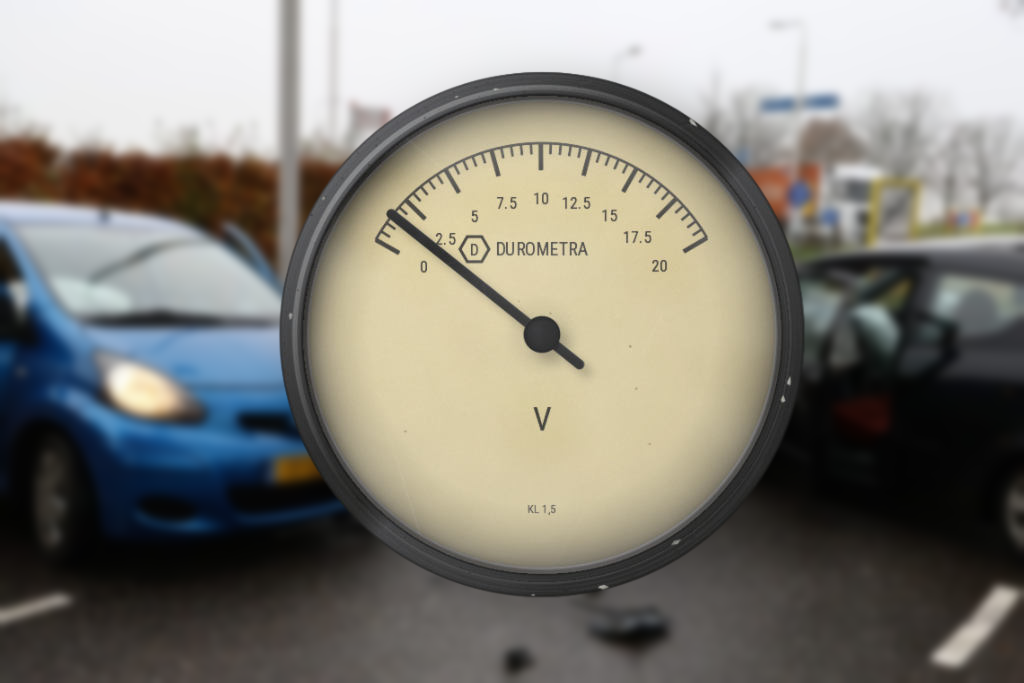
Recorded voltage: 1.5 V
